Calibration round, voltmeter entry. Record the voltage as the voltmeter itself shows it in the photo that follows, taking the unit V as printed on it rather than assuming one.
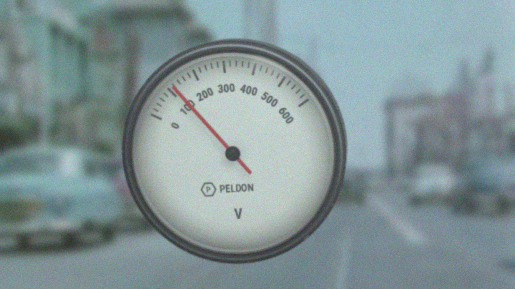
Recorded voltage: 120 V
